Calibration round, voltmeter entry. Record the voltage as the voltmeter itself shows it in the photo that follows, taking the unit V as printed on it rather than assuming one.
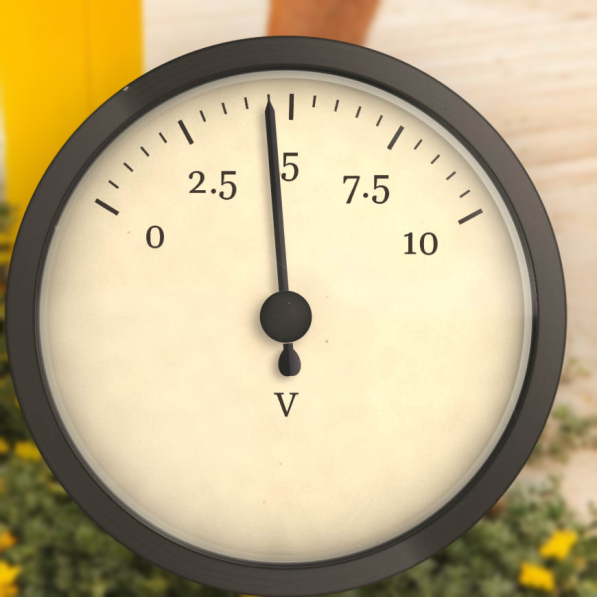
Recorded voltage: 4.5 V
